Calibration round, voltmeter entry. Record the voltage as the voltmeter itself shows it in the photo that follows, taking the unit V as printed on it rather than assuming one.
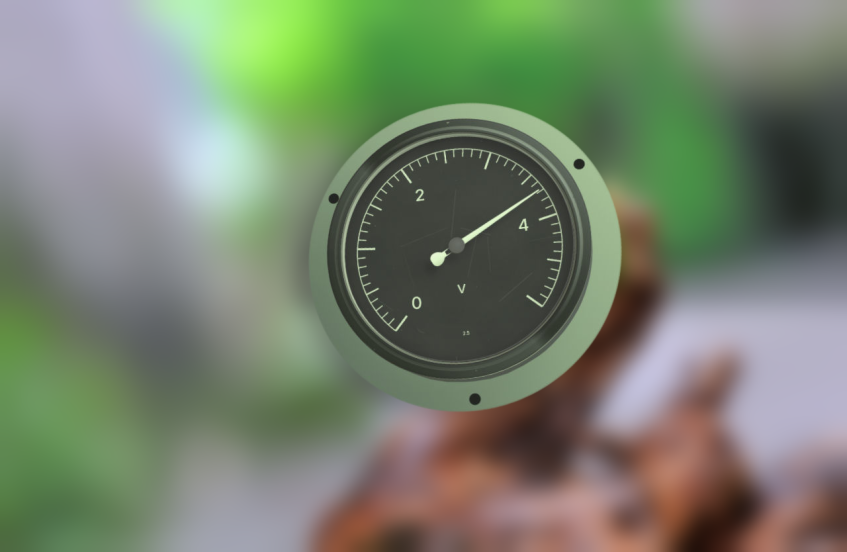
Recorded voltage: 3.7 V
